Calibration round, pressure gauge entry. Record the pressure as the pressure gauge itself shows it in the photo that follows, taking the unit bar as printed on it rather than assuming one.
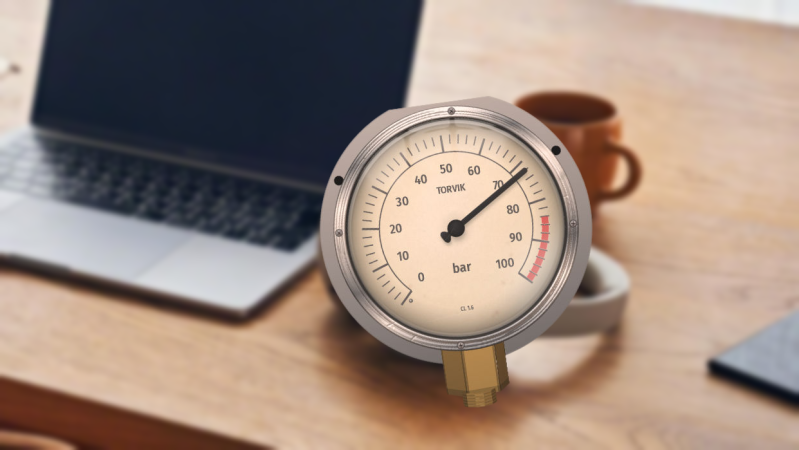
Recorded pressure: 72 bar
